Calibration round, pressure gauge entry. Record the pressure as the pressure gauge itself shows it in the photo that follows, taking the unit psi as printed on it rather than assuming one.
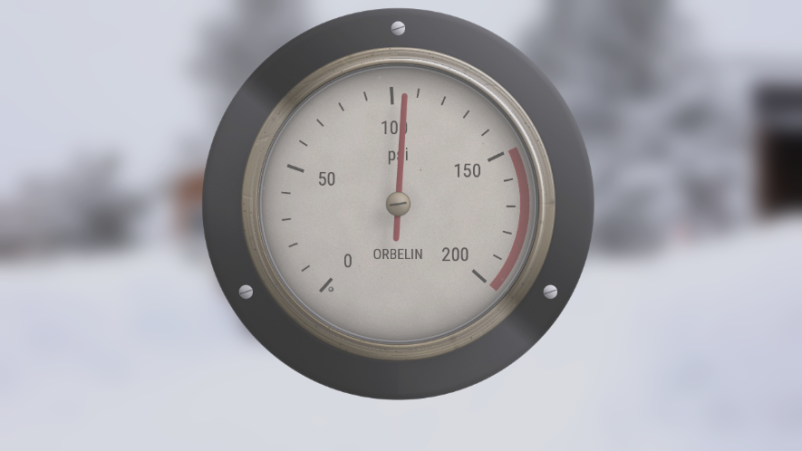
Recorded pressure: 105 psi
